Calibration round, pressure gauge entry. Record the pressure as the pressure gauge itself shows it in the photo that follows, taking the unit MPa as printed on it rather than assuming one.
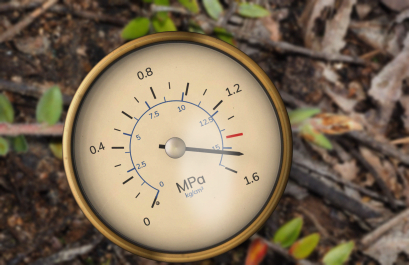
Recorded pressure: 1.5 MPa
